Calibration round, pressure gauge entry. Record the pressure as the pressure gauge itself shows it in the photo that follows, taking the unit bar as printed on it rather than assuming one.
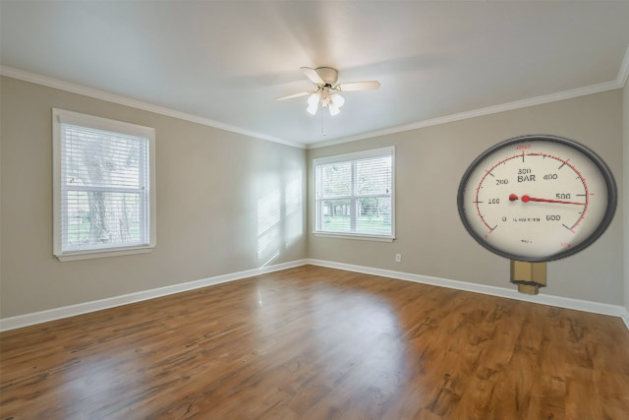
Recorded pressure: 525 bar
